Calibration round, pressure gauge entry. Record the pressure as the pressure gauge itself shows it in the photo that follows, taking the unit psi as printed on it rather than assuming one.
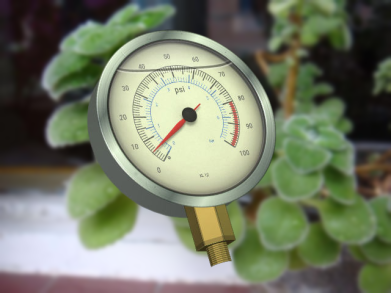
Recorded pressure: 5 psi
